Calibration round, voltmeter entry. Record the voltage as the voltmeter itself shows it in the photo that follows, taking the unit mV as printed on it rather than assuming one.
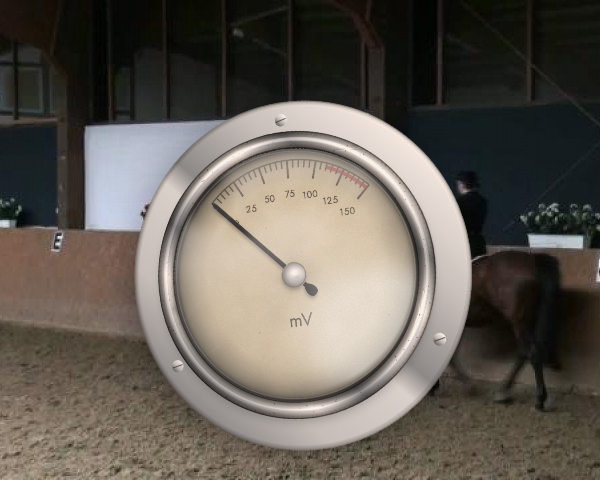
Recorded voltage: 0 mV
